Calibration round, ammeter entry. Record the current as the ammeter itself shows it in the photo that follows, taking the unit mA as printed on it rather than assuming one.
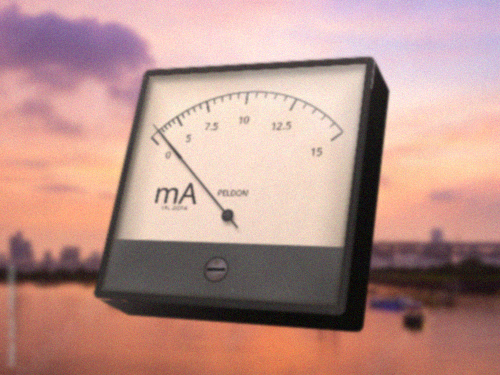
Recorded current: 2.5 mA
